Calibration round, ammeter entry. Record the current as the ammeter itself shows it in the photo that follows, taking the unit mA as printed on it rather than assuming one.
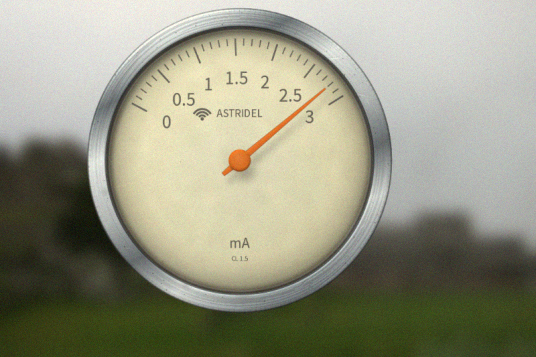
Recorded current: 2.8 mA
